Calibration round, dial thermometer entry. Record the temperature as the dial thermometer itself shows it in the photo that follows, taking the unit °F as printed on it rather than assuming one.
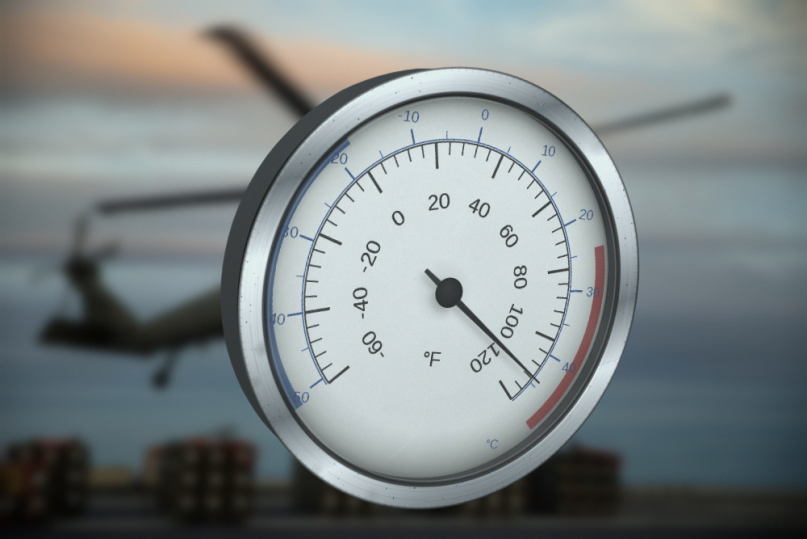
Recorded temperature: 112 °F
